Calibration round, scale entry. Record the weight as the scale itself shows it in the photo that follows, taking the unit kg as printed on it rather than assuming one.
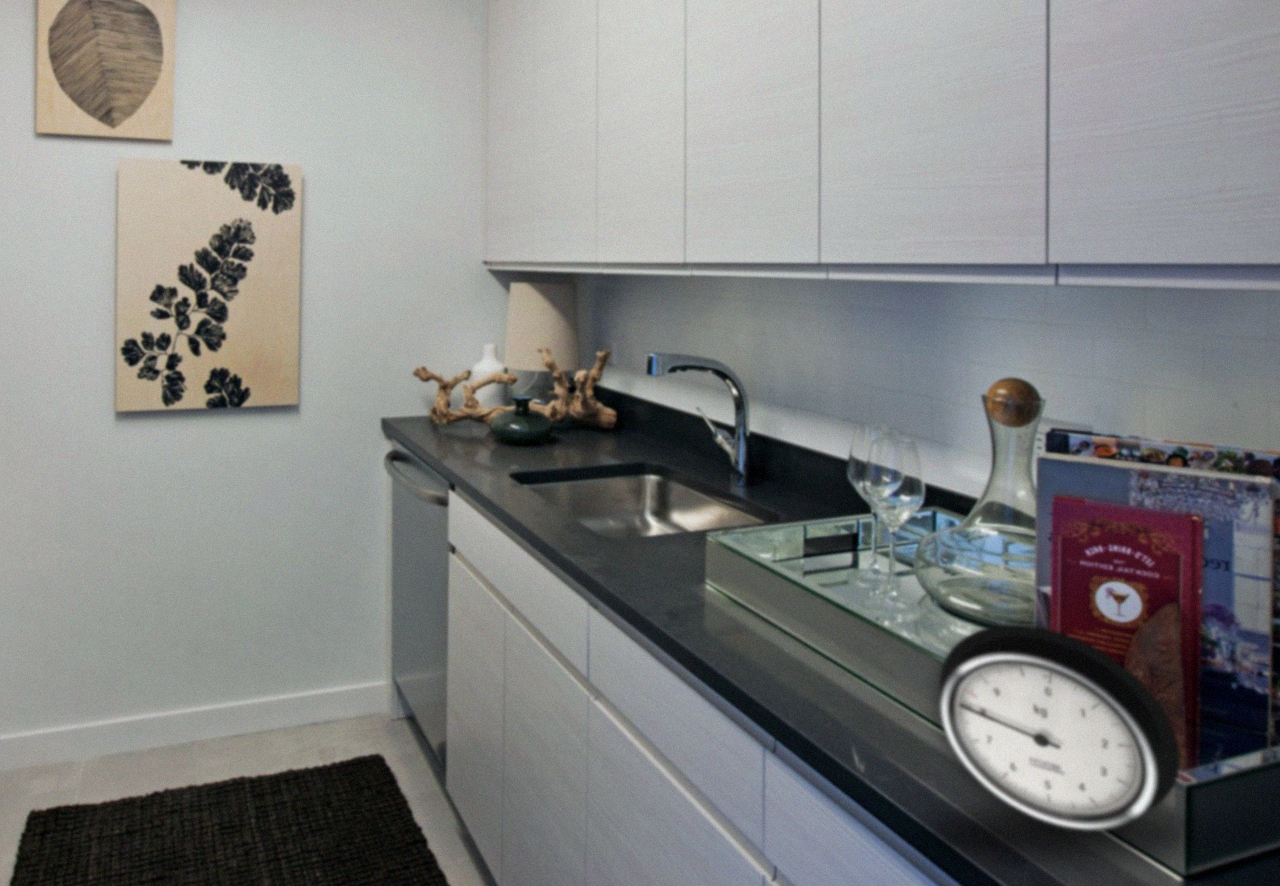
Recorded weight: 8 kg
